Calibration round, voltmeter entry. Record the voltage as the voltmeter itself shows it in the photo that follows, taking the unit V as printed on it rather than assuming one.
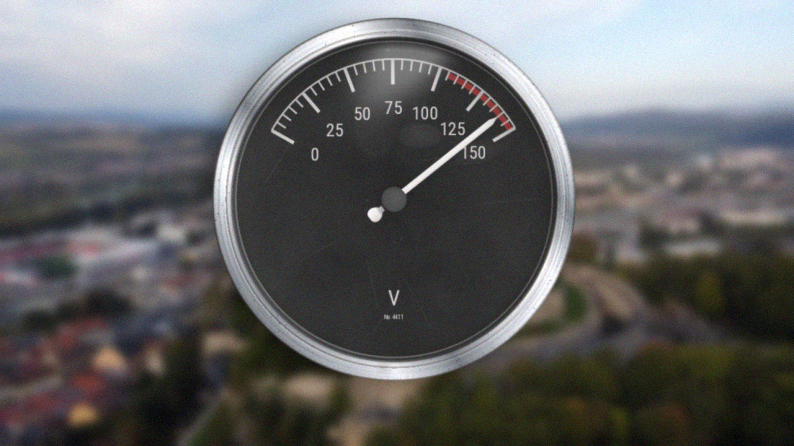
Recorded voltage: 140 V
